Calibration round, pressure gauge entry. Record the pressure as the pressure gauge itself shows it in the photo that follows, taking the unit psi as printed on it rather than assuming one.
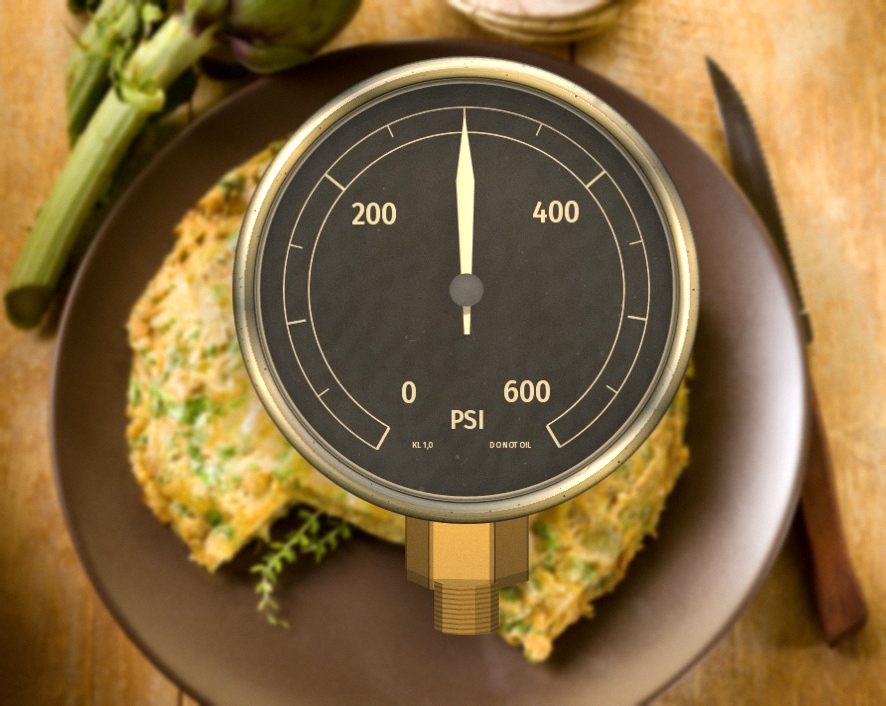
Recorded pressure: 300 psi
